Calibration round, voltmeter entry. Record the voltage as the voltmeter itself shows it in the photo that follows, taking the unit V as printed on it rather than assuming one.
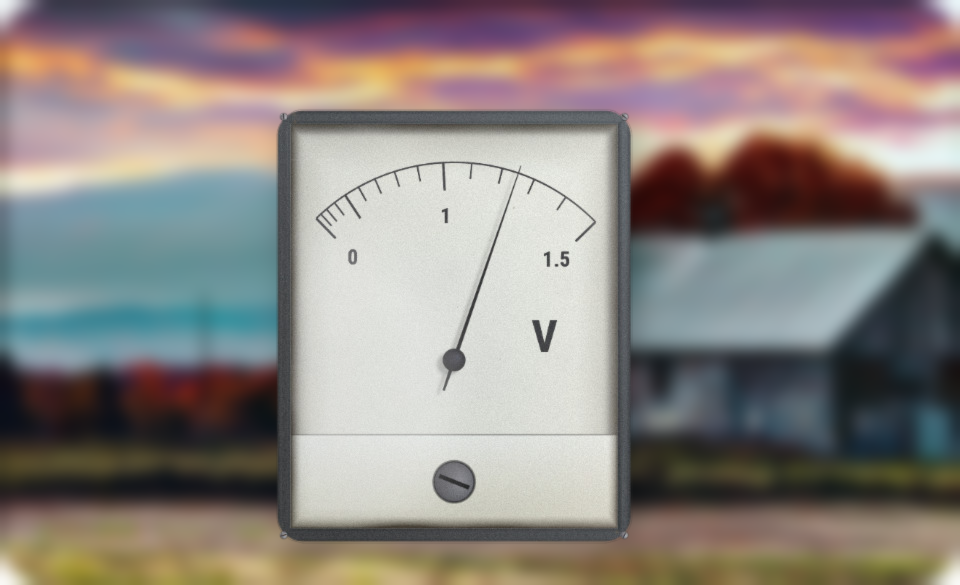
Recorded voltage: 1.25 V
